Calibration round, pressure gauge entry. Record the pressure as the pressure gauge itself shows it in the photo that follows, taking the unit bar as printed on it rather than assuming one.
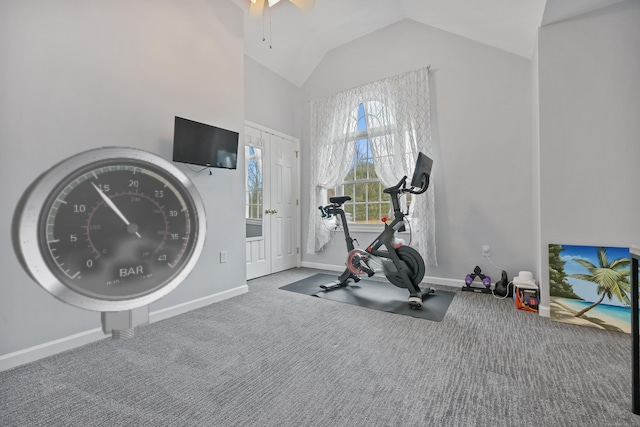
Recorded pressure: 14 bar
